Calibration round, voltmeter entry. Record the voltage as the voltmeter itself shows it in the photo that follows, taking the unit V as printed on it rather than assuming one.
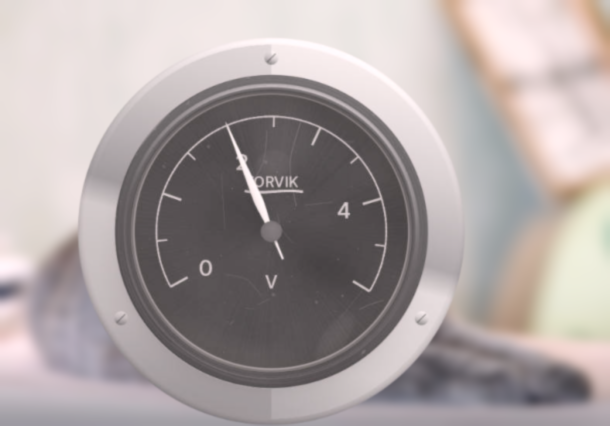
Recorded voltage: 2 V
